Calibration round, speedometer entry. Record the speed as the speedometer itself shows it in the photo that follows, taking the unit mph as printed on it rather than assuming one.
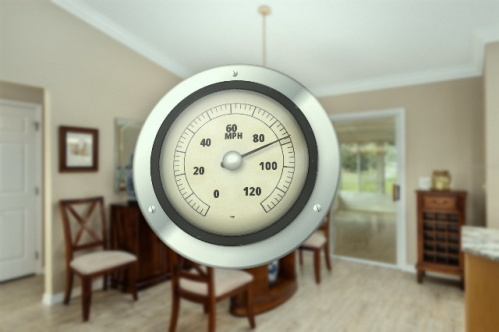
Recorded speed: 88 mph
